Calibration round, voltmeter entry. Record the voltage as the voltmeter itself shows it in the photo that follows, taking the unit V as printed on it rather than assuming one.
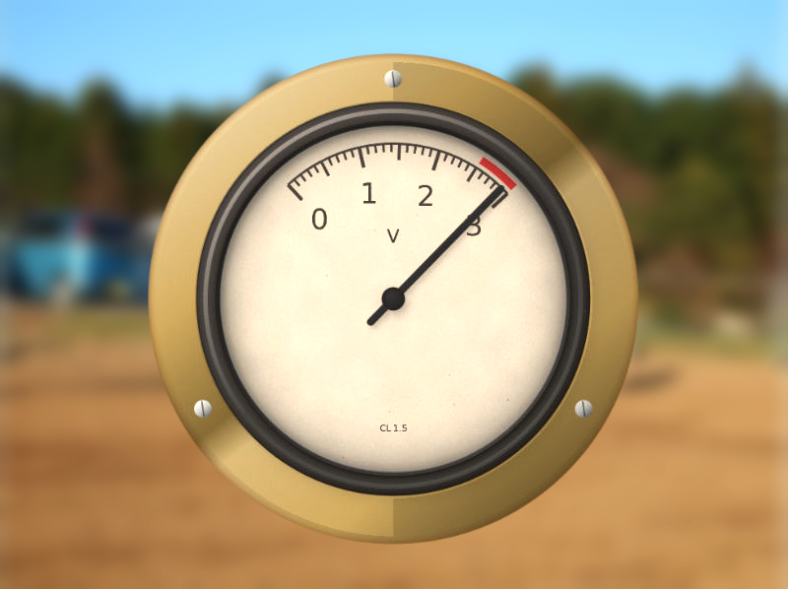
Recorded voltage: 2.9 V
